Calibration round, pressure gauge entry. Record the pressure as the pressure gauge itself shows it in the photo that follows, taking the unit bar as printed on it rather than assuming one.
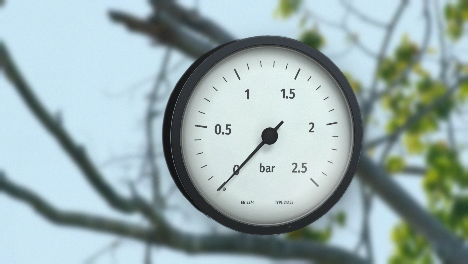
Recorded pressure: 0 bar
